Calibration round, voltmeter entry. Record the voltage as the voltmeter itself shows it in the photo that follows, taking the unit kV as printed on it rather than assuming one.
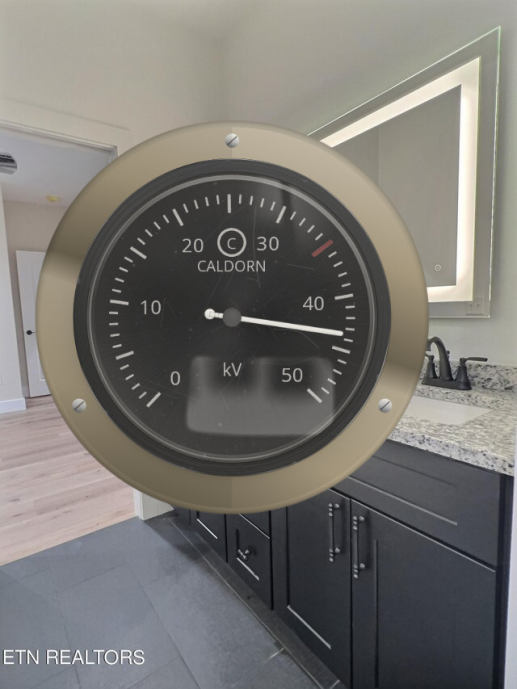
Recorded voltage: 43.5 kV
